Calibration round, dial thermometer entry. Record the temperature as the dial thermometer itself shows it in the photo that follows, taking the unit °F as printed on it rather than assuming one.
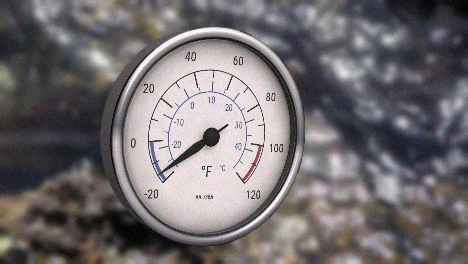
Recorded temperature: -15 °F
